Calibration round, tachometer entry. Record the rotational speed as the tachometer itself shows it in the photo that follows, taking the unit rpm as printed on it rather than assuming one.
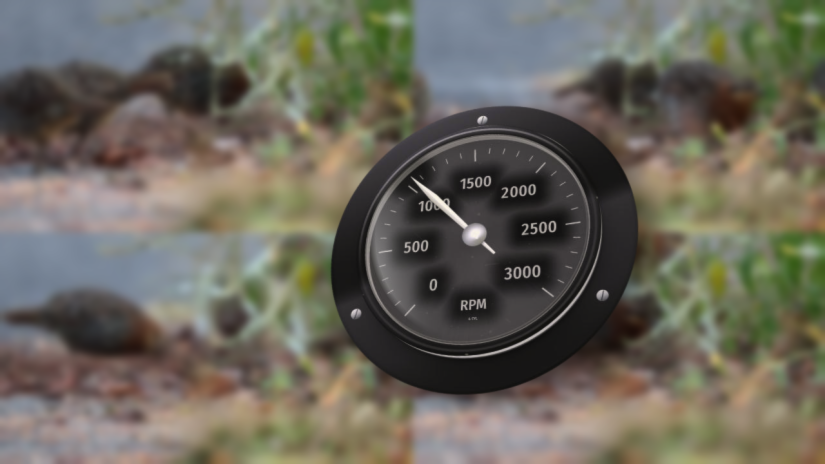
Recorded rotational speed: 1050 rpm
